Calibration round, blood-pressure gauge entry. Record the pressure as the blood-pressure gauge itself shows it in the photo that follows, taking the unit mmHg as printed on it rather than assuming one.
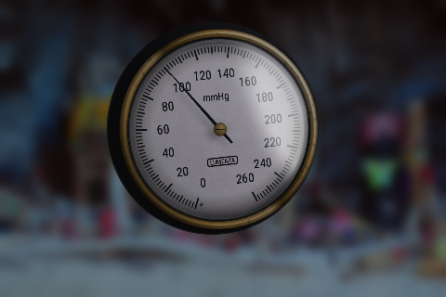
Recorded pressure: 100 mmHg
